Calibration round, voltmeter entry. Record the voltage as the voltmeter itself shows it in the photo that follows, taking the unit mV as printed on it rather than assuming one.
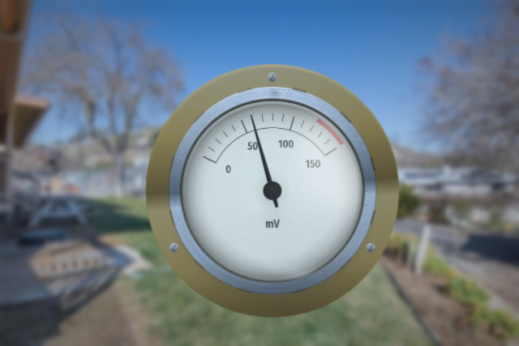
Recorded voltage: 60 mV
